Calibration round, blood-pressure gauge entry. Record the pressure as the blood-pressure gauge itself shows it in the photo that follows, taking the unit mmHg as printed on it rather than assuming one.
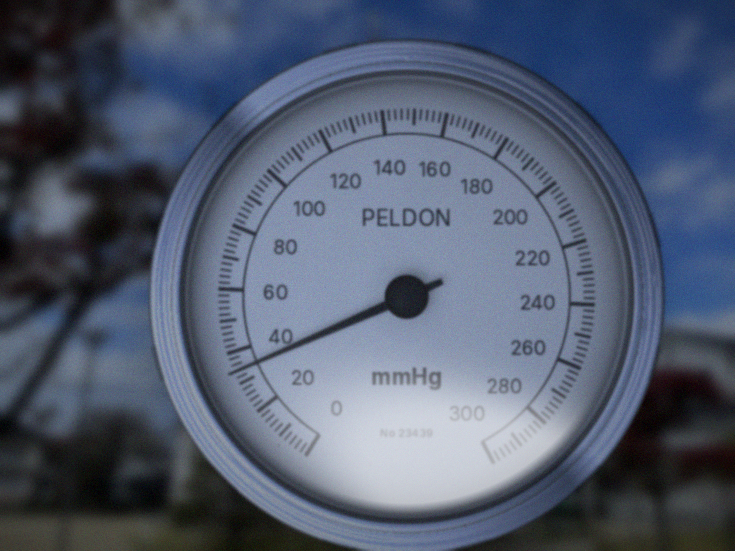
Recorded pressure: 34 mmHg
